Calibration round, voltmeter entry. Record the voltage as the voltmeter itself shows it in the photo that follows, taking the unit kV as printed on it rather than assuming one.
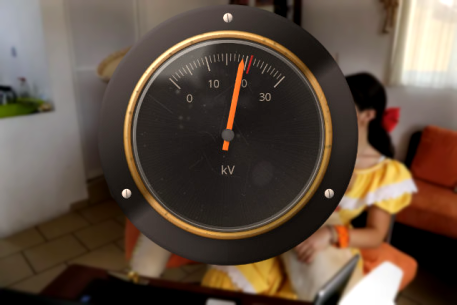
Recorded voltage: 19 kV
